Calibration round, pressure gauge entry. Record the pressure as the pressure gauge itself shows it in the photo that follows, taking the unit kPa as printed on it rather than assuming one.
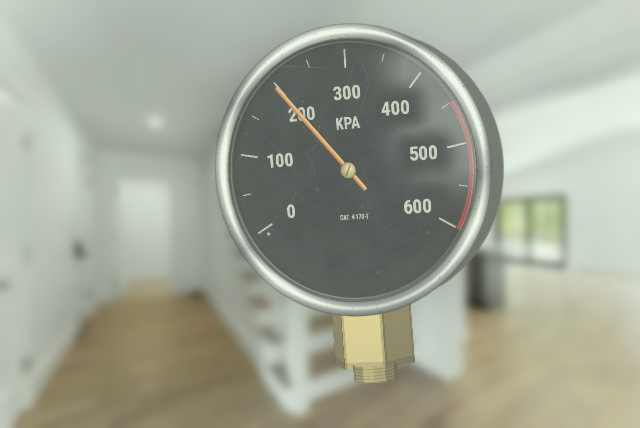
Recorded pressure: 200 kPa
